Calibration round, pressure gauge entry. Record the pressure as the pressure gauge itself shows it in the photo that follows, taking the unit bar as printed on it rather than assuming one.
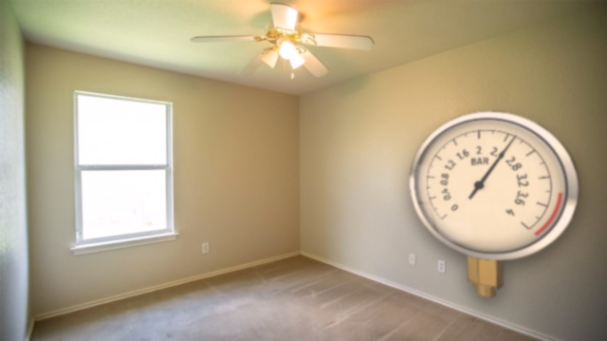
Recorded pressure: 2.5 bar
